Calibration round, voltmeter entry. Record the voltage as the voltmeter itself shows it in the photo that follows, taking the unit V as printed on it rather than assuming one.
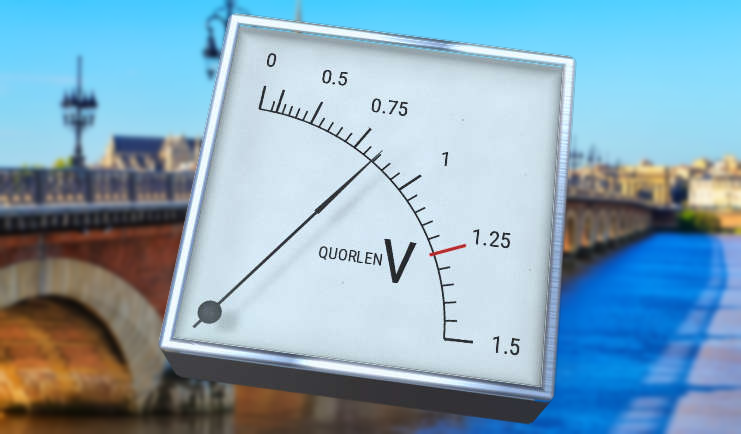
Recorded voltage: 0.85 V
